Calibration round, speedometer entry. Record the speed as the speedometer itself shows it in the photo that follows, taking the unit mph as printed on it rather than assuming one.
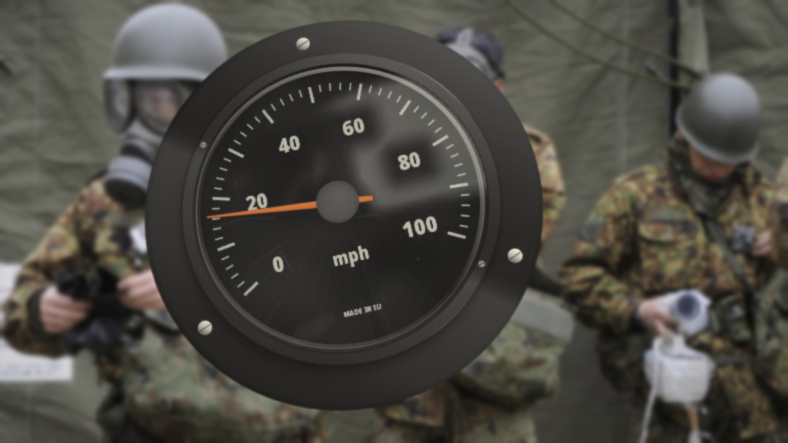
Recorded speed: 16 mph
